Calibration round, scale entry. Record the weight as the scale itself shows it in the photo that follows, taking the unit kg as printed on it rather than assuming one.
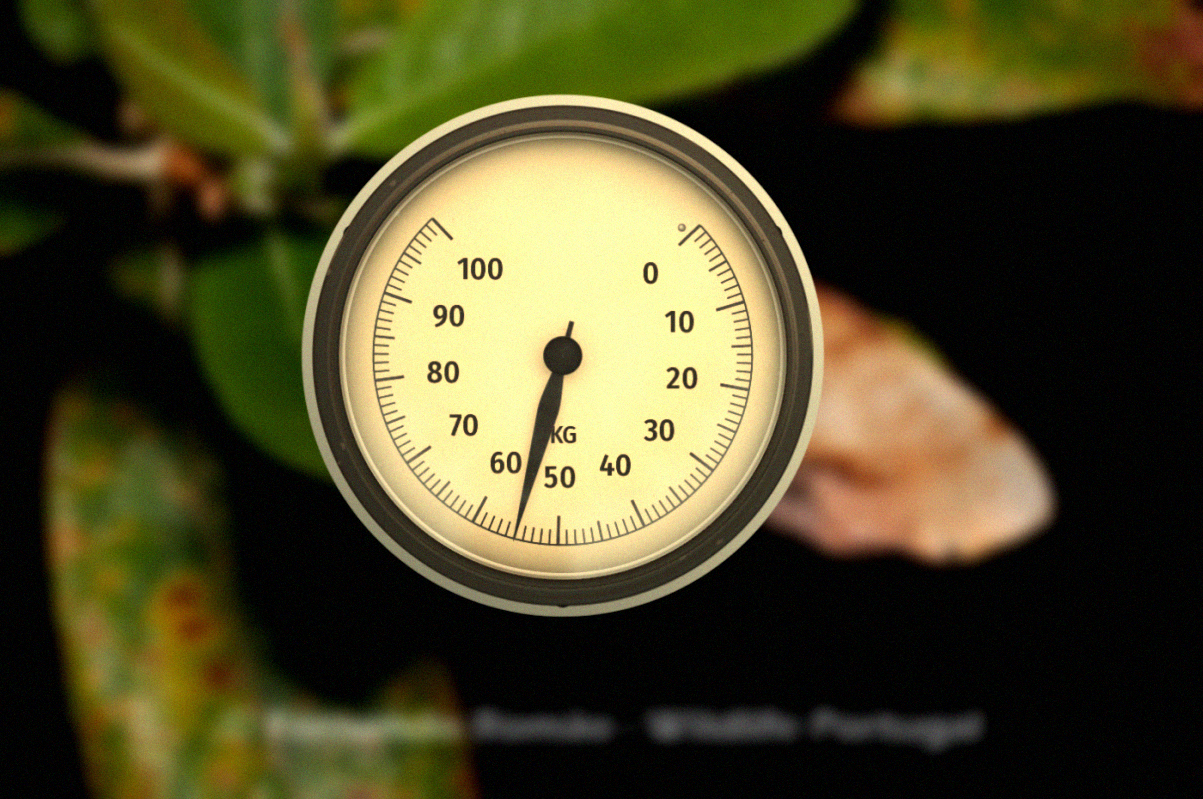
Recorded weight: 55 kg
